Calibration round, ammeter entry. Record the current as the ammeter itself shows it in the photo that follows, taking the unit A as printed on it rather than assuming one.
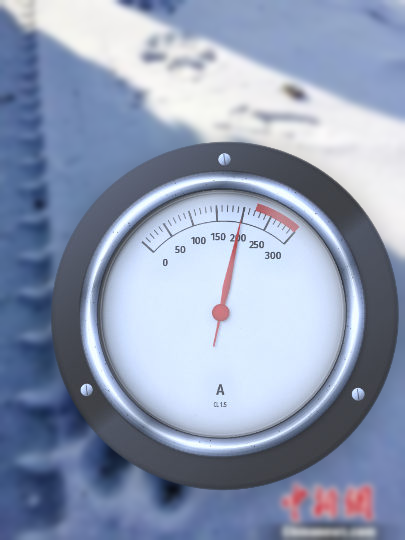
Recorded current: 200 A
